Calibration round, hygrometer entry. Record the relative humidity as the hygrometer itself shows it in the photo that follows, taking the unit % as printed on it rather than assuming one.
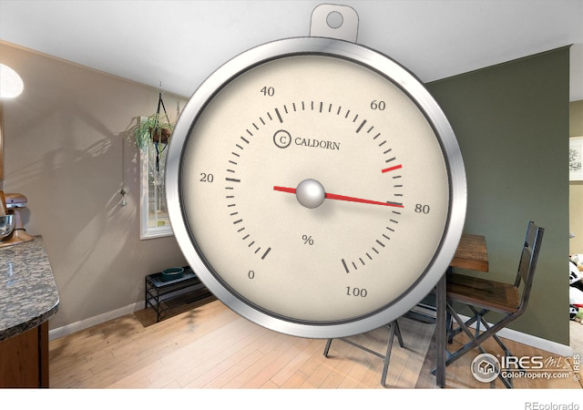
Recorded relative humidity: 80 %
